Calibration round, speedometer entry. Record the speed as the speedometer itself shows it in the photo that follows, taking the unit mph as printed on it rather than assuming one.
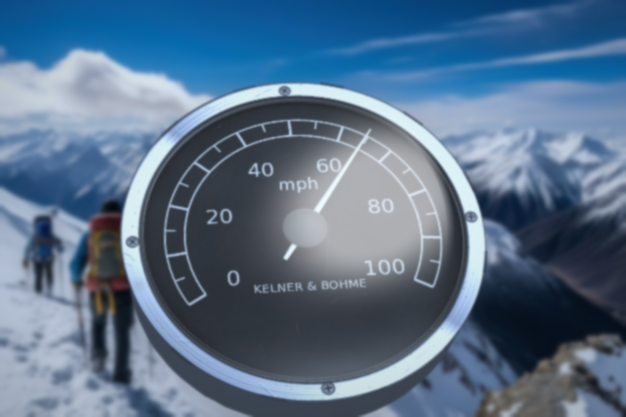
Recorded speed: 65 mph
